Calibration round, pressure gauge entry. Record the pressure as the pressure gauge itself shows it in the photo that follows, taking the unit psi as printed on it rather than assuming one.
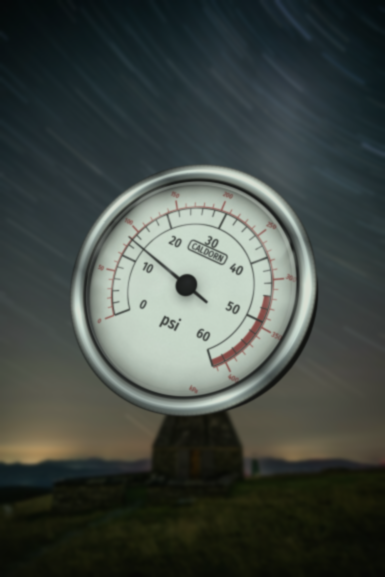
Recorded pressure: 13 psi
